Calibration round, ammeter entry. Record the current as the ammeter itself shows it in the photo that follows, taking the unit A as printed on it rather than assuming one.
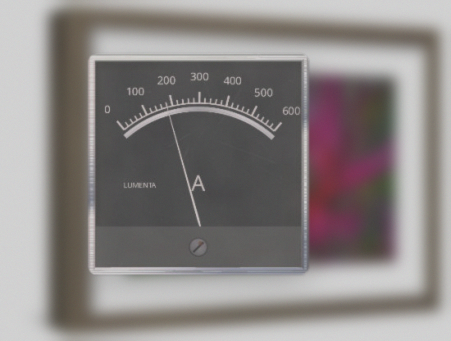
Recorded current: 180 A
